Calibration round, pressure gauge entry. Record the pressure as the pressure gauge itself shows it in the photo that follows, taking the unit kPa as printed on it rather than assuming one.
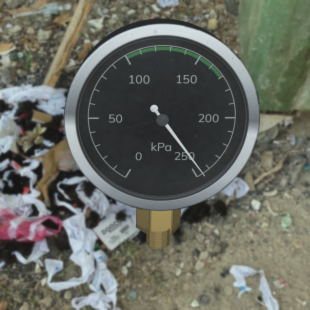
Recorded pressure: 245 kPa
